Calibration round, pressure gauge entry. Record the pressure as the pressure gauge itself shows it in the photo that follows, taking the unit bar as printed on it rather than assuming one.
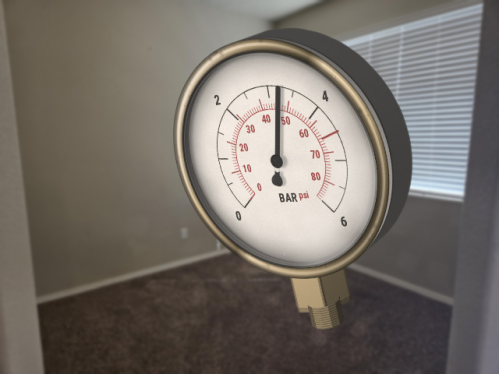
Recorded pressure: 3.25 bar
